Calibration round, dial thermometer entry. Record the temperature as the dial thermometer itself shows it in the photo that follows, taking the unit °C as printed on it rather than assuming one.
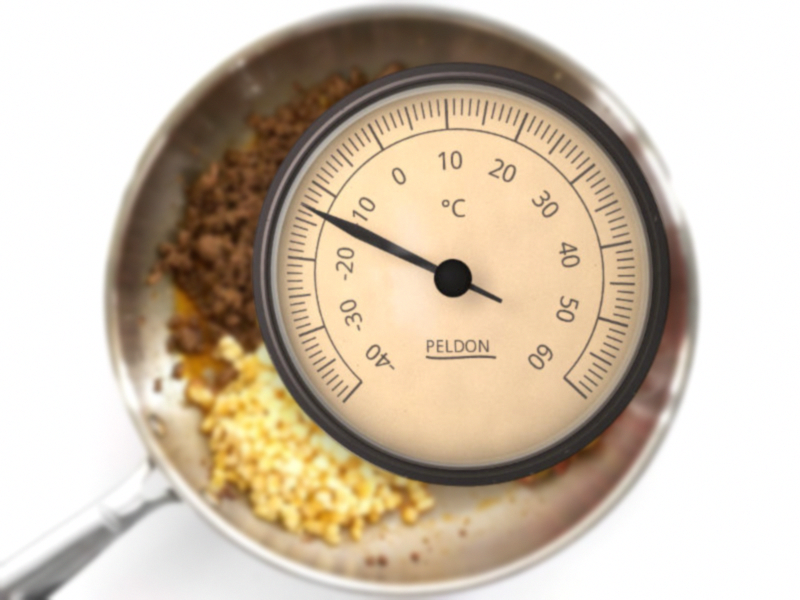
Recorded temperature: -13 °C
